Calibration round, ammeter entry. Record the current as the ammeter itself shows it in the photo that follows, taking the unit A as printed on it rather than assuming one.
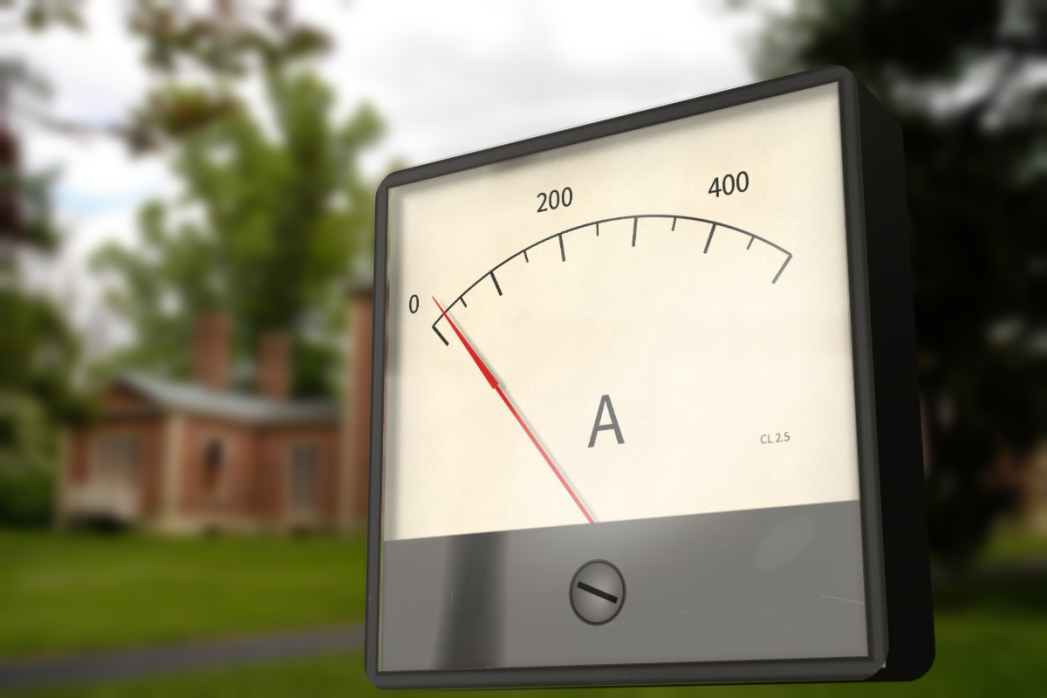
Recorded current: 25 A
